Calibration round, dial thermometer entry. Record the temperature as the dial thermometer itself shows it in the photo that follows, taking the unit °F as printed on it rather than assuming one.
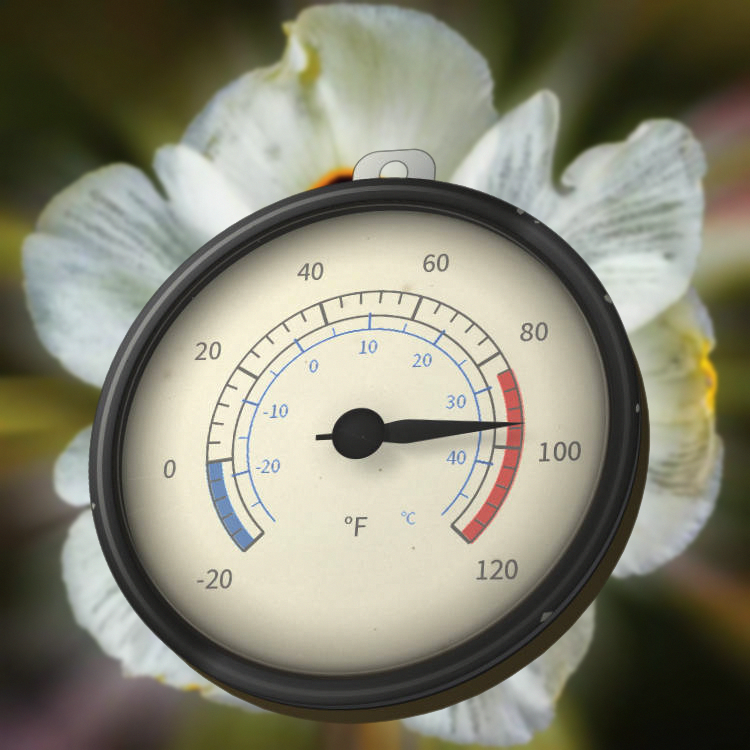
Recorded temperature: 96 °F
